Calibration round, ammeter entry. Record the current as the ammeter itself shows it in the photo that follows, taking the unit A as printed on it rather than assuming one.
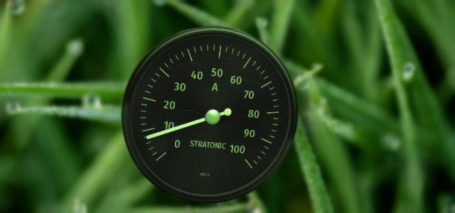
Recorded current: 8 A
